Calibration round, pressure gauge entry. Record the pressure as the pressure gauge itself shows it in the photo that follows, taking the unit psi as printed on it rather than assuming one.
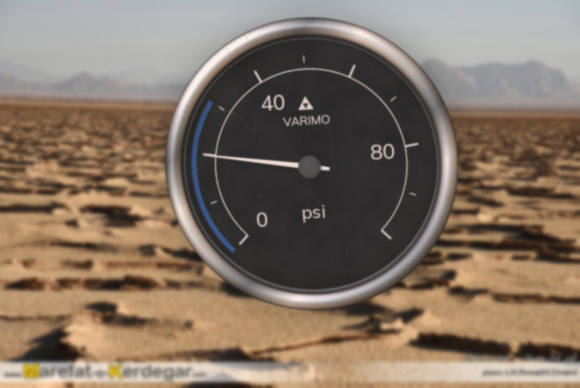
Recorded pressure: 20 psi
